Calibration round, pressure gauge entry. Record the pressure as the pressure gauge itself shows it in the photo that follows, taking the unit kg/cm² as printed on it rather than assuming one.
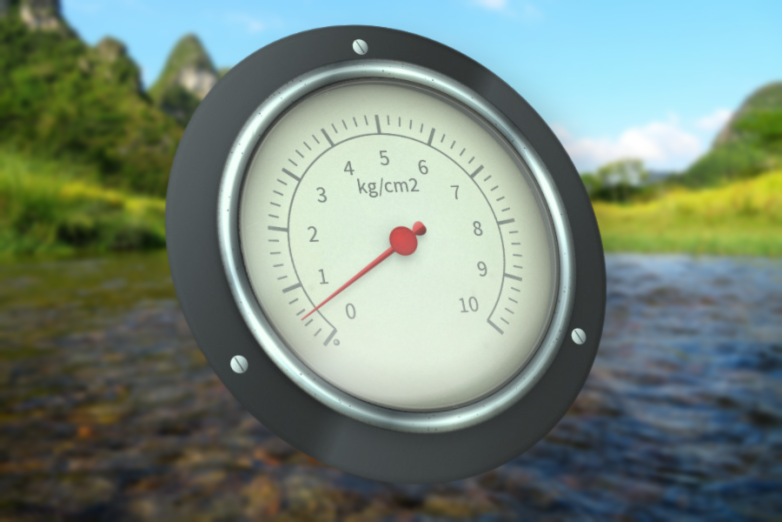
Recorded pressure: 0.5 kg/cm²
